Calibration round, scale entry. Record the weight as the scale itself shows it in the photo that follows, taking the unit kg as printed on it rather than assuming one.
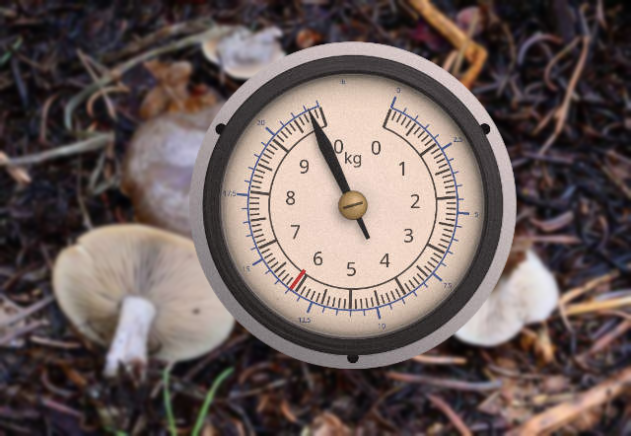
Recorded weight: 9.8 kg
